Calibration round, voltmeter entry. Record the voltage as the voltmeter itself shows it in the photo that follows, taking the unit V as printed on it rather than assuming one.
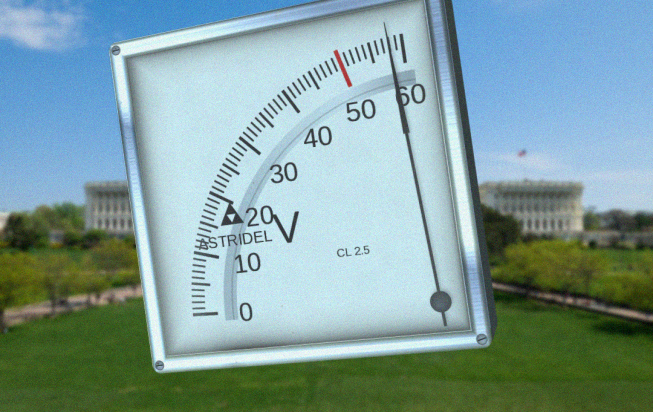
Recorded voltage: 58 V
